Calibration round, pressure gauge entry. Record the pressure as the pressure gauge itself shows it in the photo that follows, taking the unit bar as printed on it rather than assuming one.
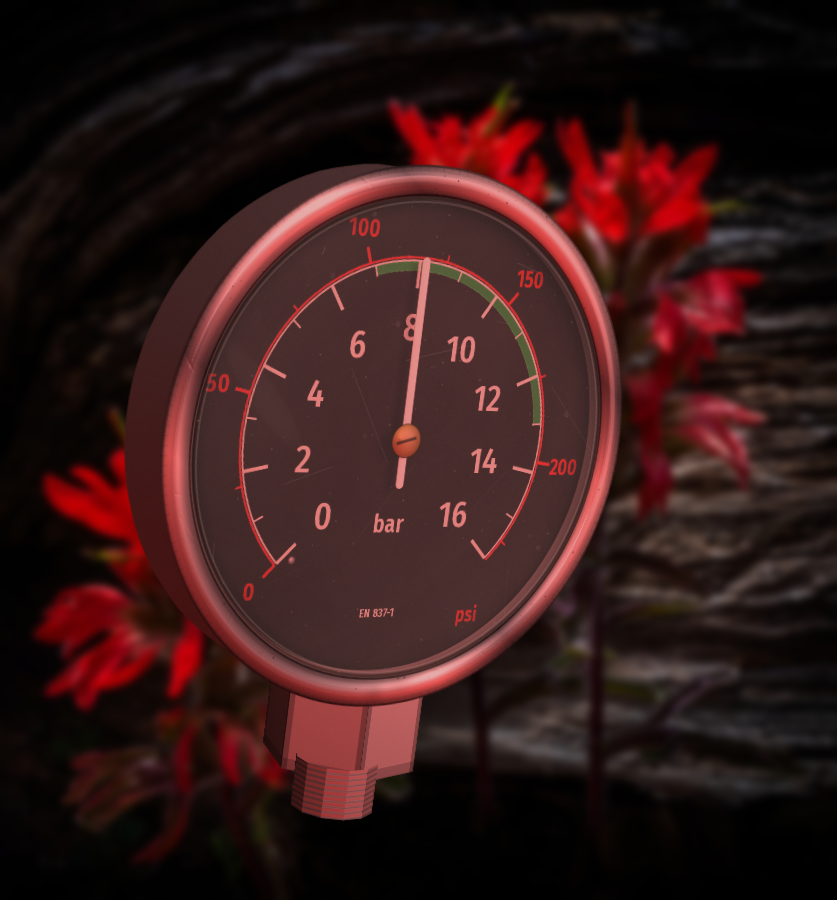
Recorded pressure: 8 bar
